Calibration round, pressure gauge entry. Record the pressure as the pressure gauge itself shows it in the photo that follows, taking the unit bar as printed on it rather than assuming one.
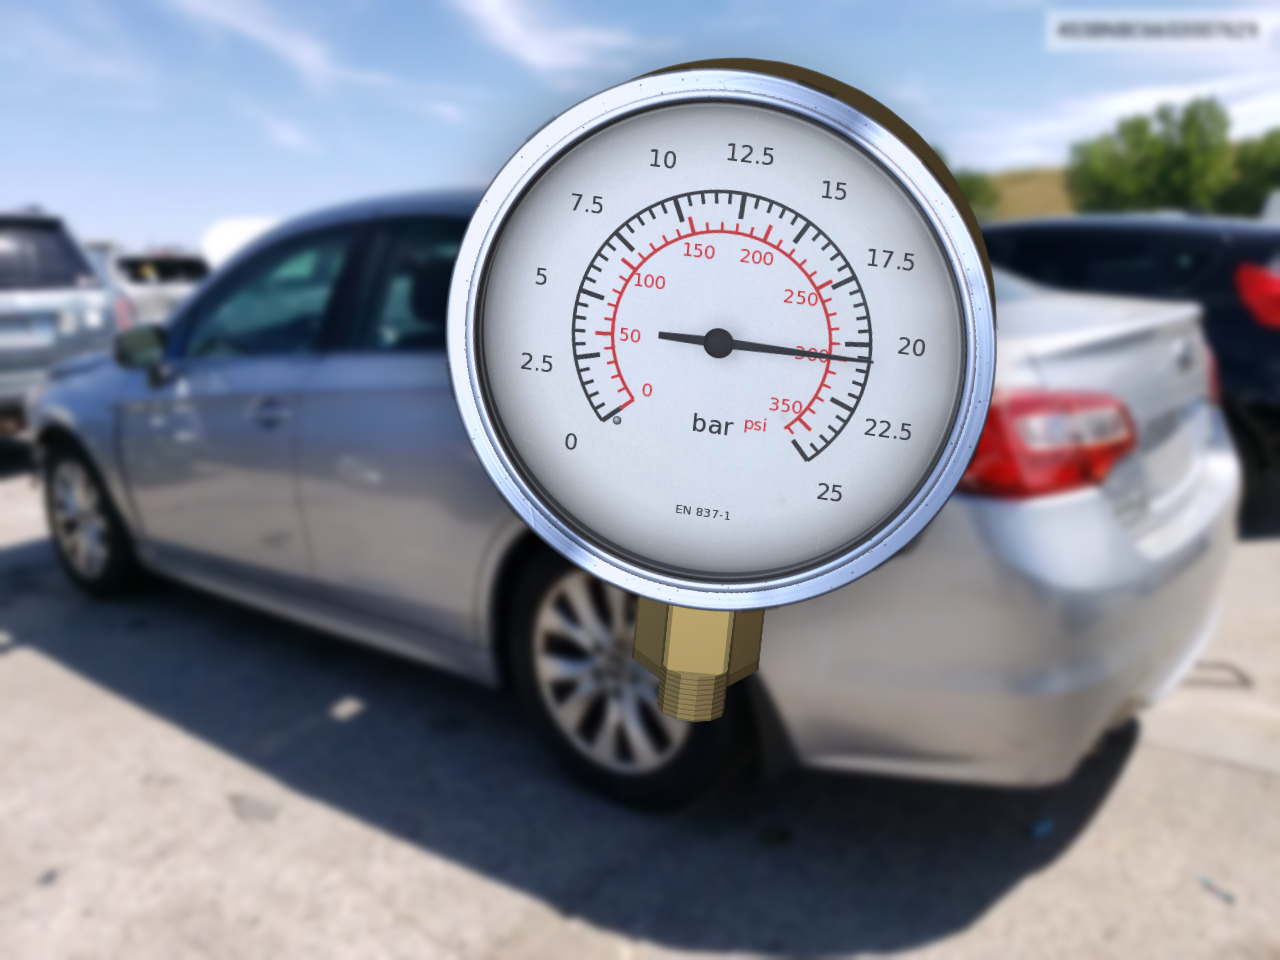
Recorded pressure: 20.5 bar
